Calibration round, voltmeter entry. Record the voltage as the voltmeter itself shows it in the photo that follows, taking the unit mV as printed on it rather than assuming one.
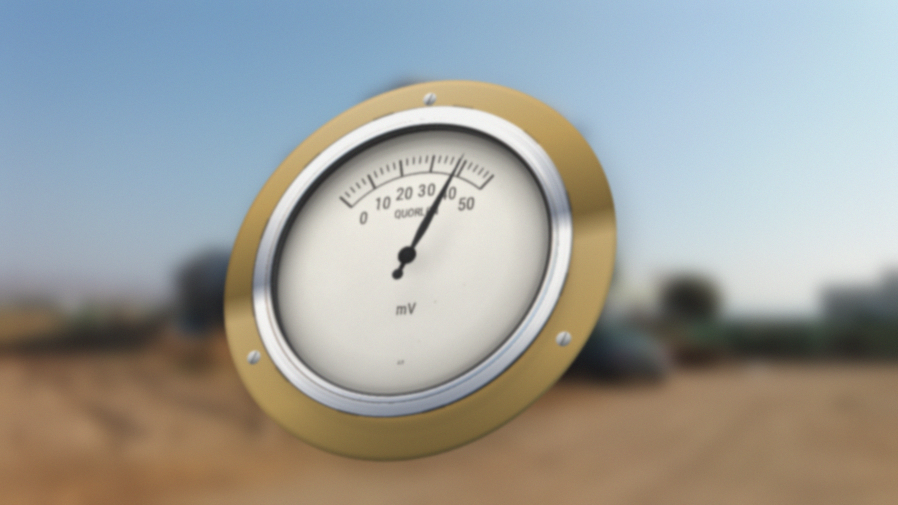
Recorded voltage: 40 mV
